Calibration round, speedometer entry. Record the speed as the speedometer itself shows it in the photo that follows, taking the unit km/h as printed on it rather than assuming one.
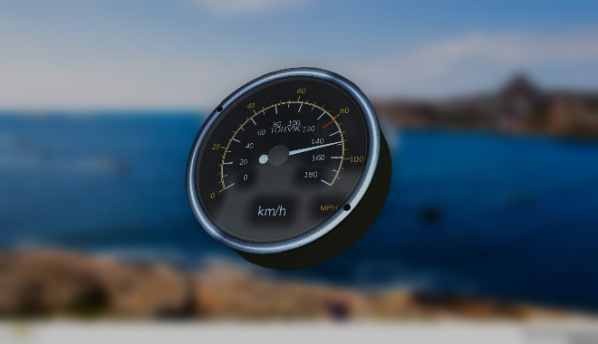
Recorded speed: 150 km/h
